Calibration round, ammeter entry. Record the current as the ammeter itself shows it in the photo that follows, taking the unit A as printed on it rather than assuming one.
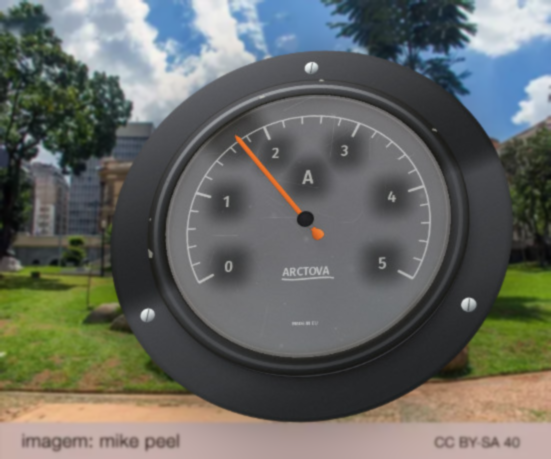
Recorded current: 1.7 A
